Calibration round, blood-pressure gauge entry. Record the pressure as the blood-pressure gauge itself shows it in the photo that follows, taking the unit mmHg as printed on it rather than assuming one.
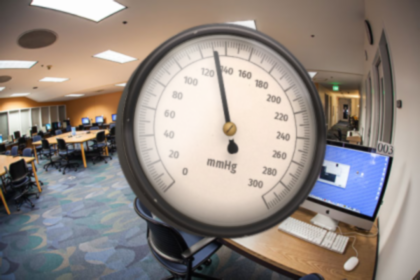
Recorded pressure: 130 mmHg
